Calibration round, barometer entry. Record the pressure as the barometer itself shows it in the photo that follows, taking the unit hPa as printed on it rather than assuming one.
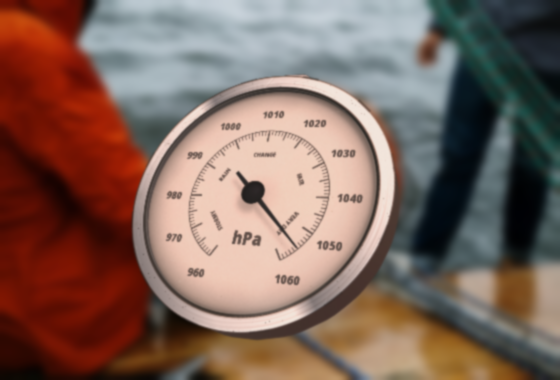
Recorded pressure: 1055 hPa
